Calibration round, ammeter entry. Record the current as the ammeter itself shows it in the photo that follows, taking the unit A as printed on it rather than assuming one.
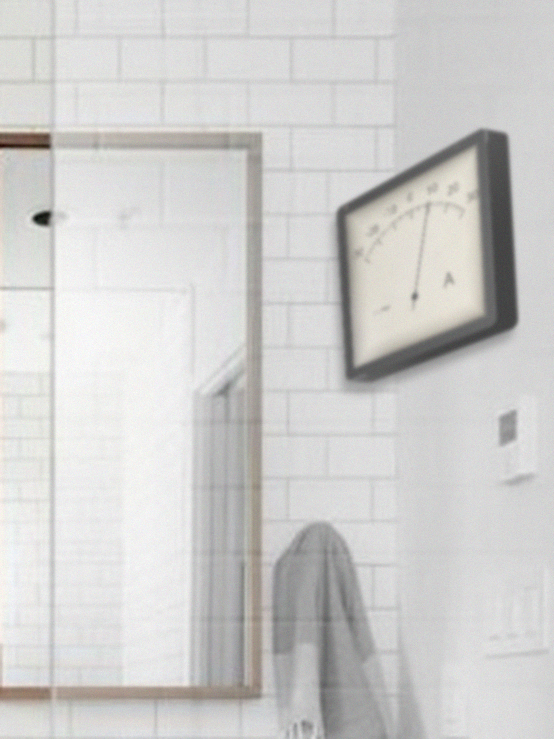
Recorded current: 10 A
